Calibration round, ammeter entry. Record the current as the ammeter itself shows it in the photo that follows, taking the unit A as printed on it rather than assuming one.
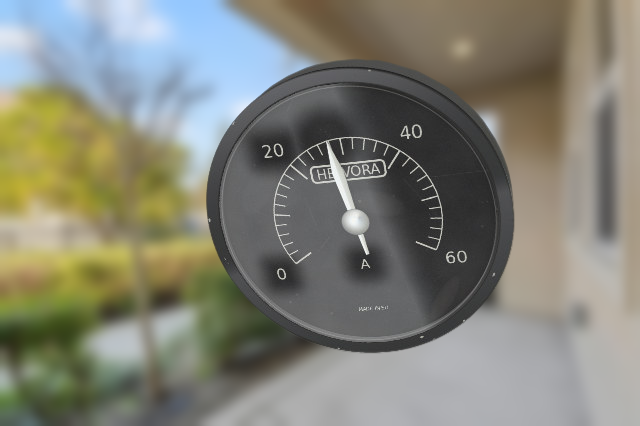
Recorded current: 28 A
